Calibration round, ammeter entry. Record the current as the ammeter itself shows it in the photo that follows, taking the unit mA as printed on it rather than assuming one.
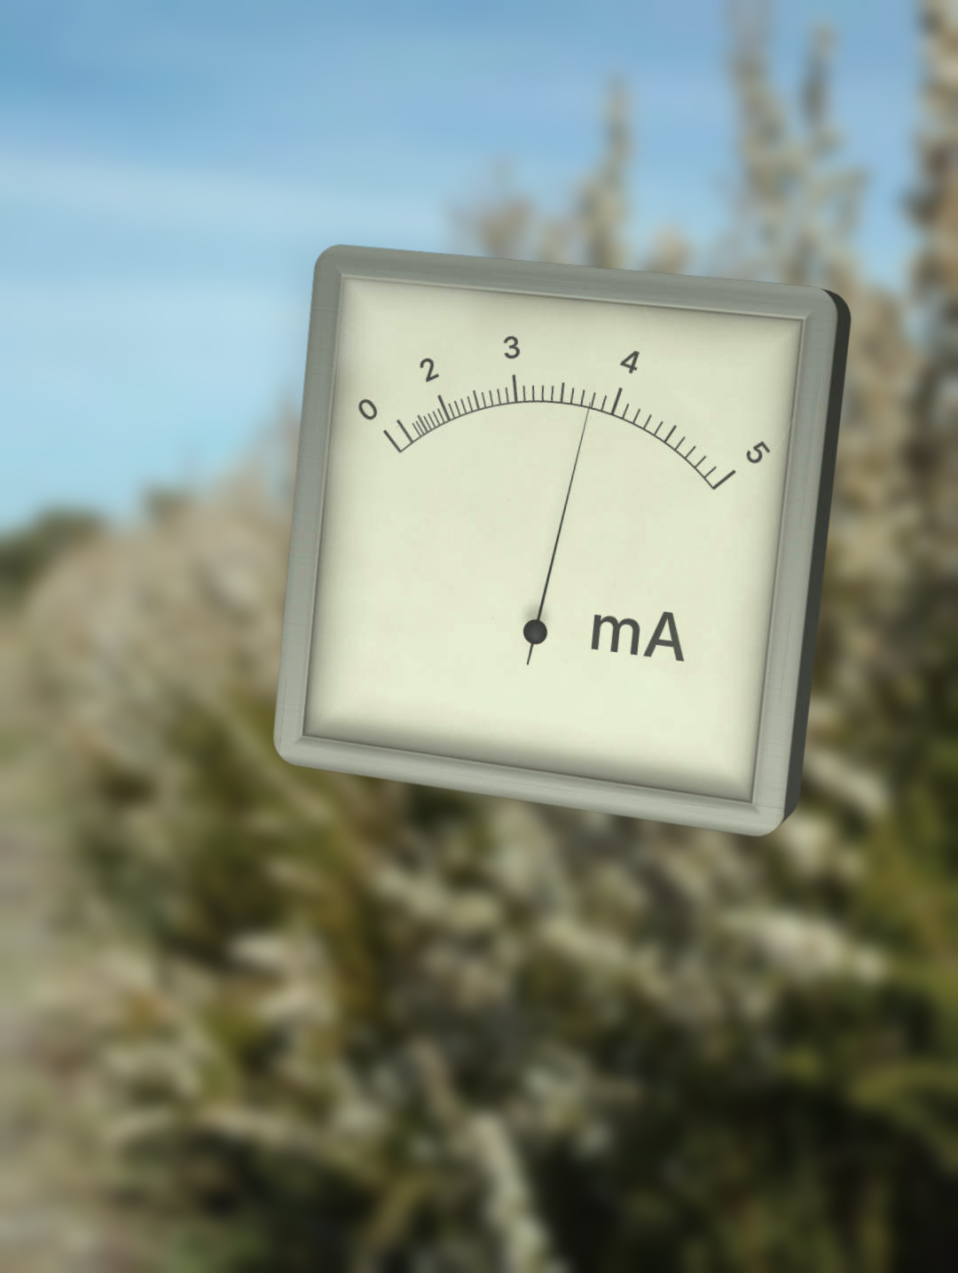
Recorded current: 3.8 mA
